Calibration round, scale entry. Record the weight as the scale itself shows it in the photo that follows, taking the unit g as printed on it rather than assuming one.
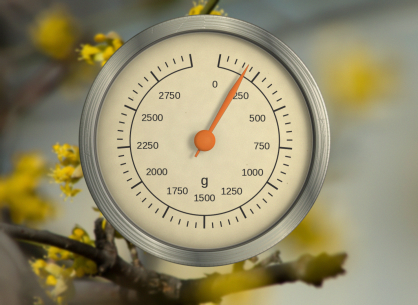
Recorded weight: 175 g
